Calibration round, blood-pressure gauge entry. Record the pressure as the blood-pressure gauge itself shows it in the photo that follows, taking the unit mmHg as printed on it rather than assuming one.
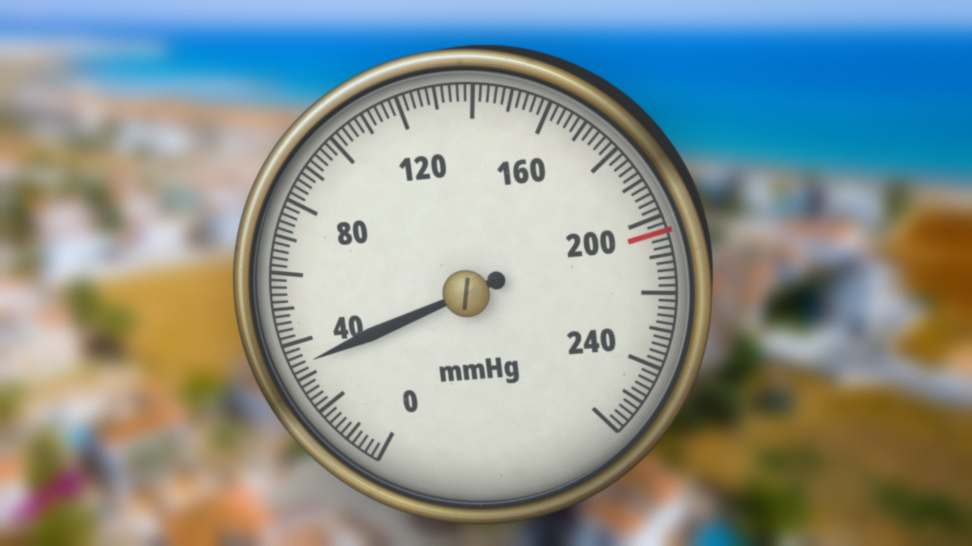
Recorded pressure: 34 mmHg
